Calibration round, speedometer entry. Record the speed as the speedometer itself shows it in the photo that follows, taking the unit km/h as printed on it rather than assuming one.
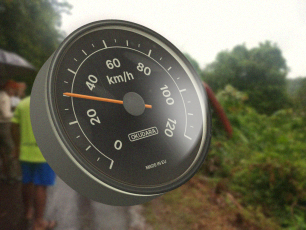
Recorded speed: 30 km/h
